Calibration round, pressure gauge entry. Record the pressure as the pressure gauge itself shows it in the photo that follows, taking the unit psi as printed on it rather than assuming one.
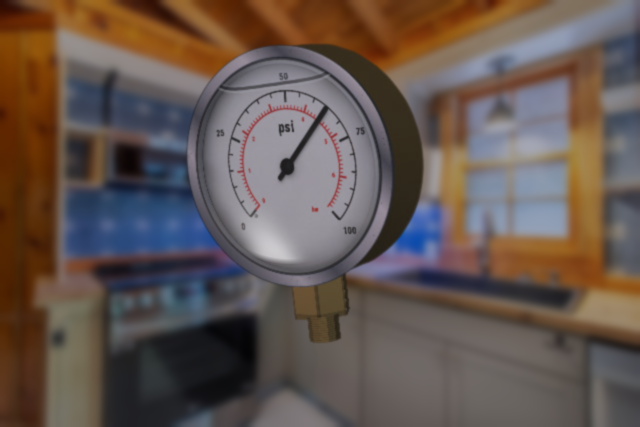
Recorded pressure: 65 psi
